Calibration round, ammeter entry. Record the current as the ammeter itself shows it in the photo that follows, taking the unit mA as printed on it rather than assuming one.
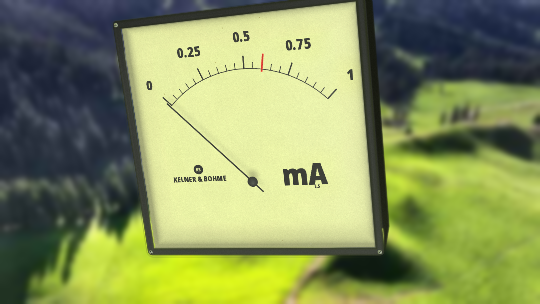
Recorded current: 0 mA
